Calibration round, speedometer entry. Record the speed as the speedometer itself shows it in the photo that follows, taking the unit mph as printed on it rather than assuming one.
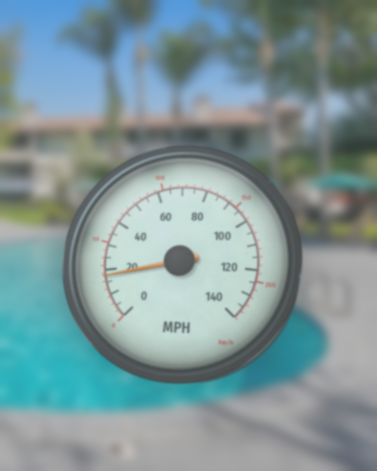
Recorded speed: 17.5 mph
